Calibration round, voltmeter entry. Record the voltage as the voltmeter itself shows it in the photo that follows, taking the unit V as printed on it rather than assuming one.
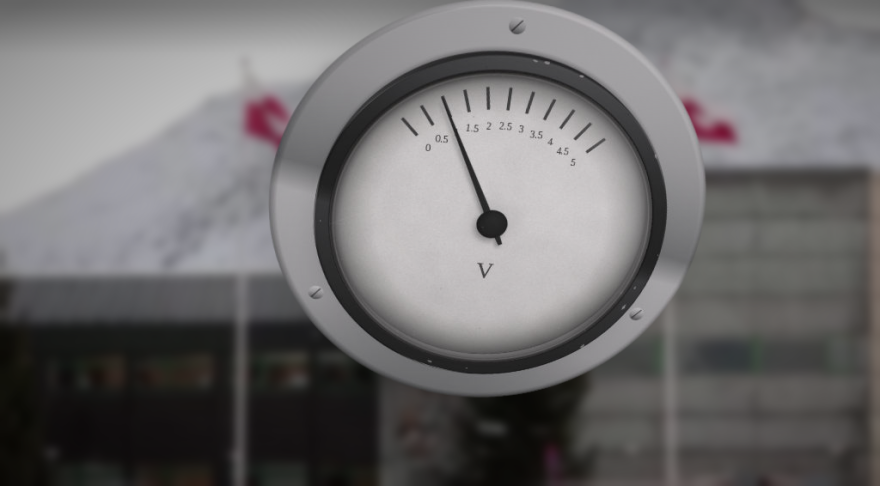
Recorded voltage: 1 V
